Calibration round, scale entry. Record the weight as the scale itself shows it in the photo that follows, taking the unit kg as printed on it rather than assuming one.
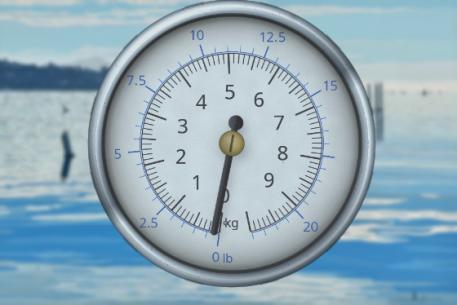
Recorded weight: 0.1 kg
